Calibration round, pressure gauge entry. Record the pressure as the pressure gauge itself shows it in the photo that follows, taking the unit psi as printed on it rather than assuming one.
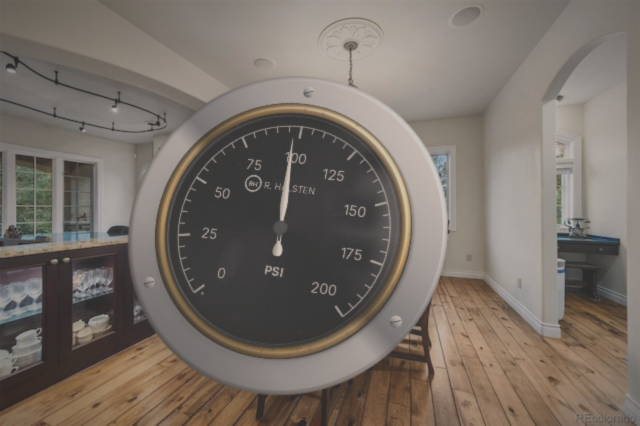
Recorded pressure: 97.5 psi
